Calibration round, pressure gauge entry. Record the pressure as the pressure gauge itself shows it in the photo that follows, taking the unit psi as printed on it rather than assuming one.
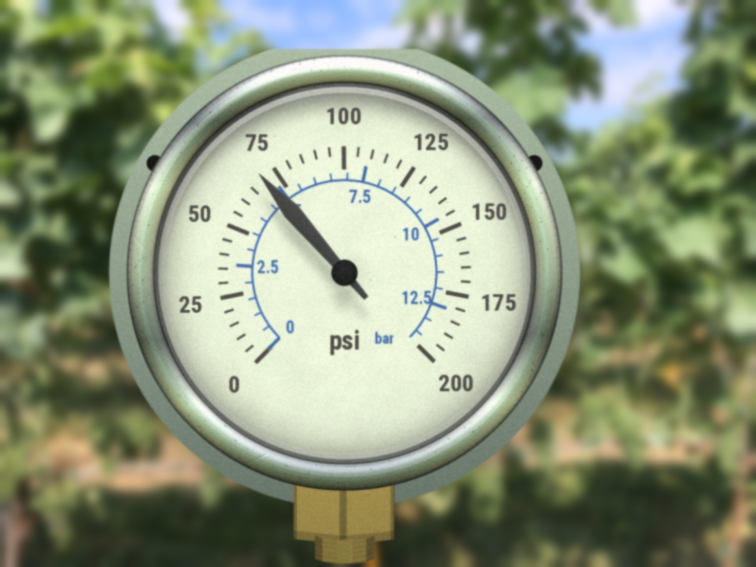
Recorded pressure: 70 psi
